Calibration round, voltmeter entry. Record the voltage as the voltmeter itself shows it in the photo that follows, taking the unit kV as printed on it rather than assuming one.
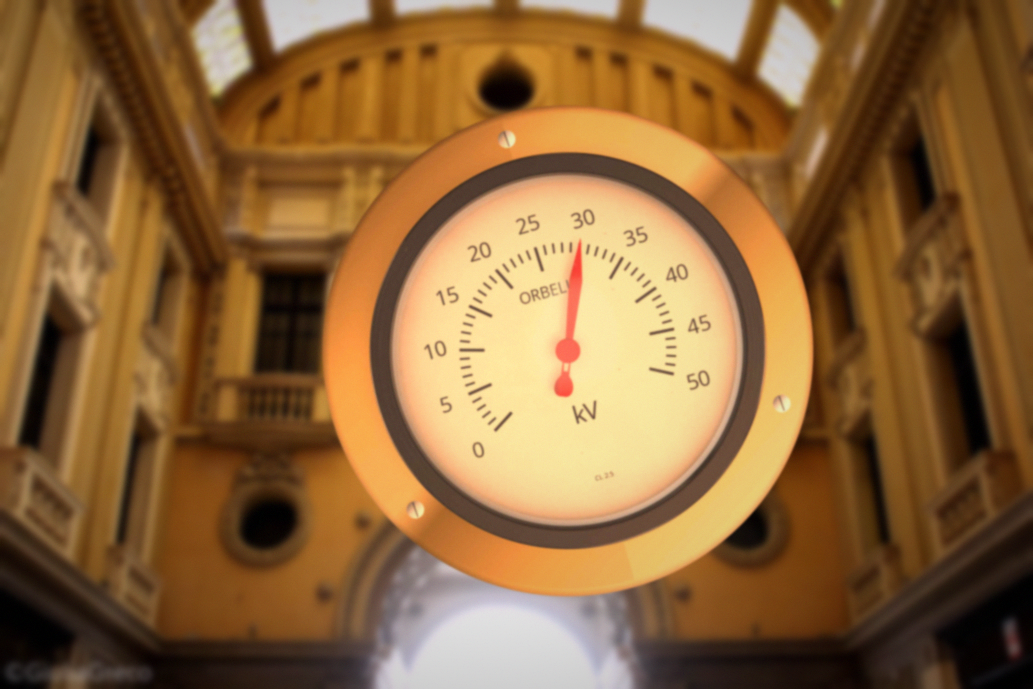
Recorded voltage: 30 kV
